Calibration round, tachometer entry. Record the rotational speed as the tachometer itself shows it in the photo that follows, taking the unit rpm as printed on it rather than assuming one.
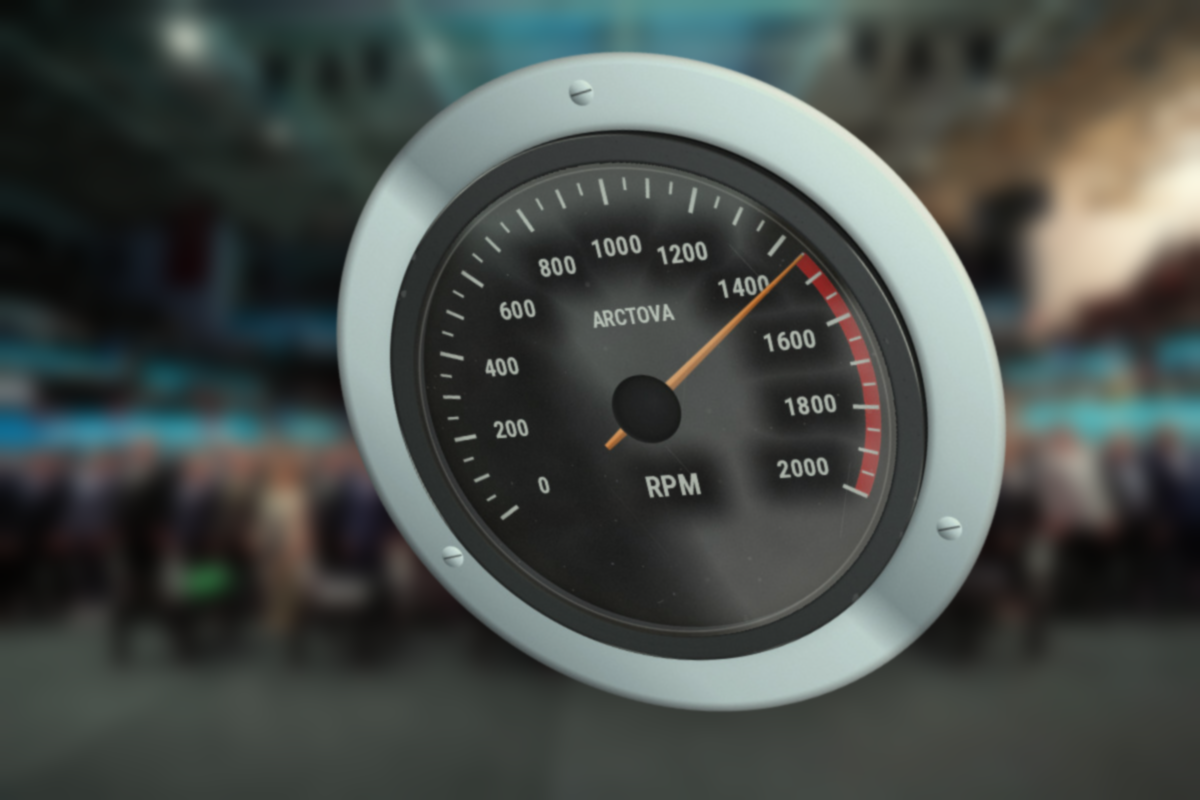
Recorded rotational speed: 1450 rpm
